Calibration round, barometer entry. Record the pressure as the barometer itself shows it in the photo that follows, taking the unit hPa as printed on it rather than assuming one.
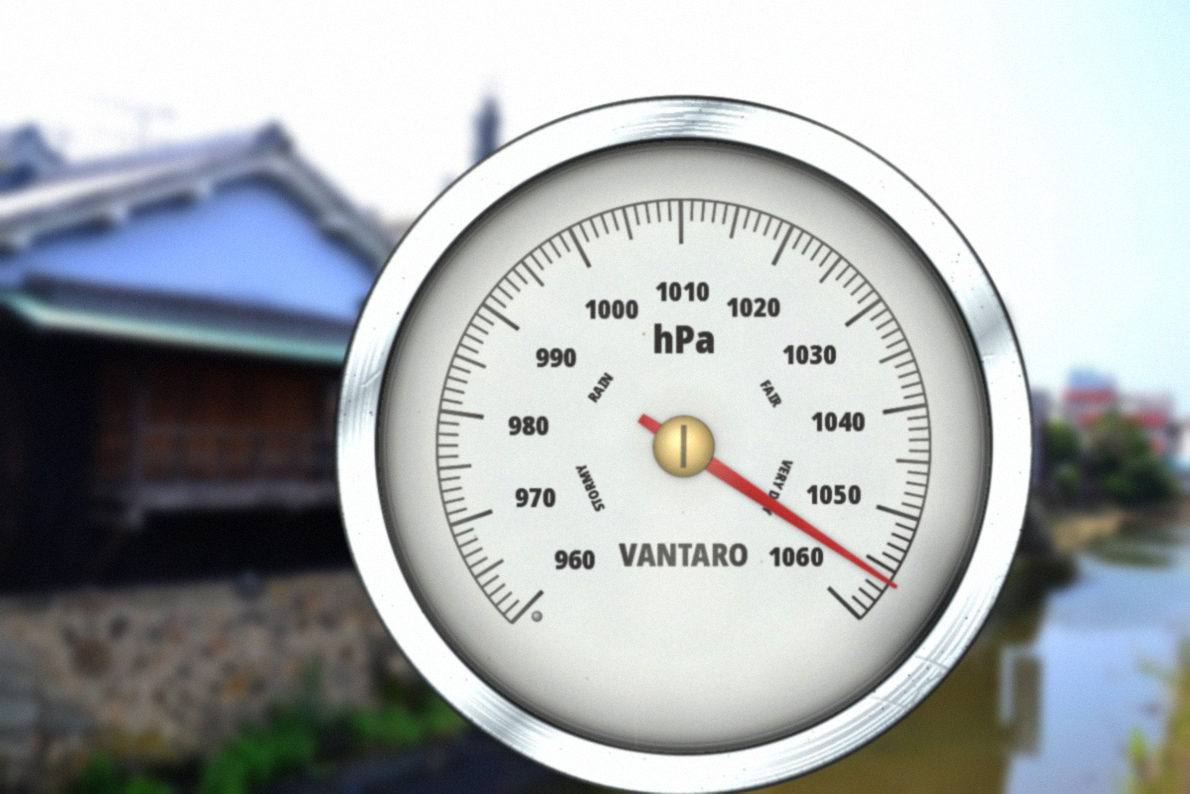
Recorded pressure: 1056 hPa
